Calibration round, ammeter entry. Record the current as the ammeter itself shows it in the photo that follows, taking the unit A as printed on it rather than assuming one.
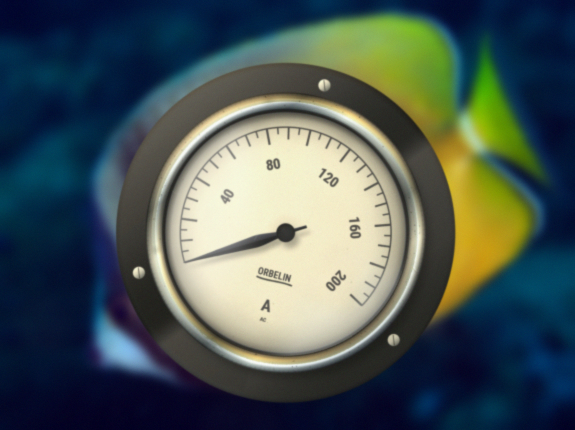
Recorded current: 0 A
